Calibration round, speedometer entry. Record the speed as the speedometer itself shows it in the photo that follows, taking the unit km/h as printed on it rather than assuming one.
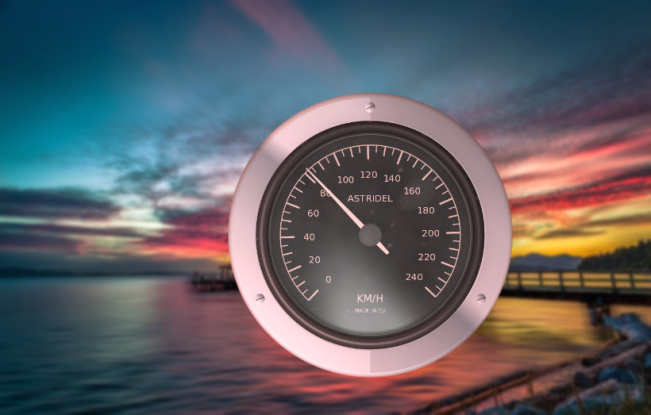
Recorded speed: 82.5 km/h
